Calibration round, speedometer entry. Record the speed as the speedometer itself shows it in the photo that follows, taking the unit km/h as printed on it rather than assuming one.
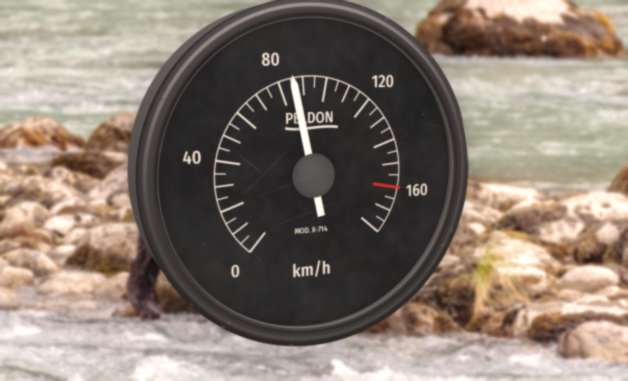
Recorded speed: 85 km/h
